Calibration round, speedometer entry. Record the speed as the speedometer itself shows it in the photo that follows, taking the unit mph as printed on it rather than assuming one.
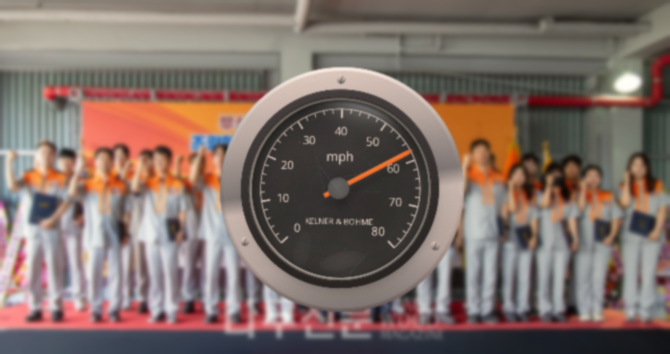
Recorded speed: 58 mph
